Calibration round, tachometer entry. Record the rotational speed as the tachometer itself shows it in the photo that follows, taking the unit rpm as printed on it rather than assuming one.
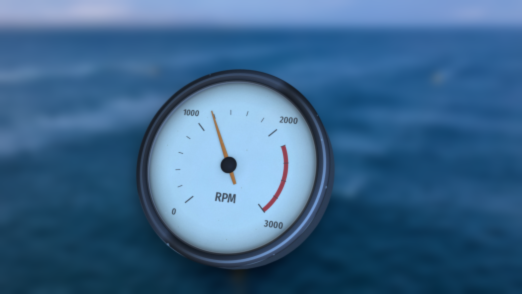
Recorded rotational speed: 1200 rpm
